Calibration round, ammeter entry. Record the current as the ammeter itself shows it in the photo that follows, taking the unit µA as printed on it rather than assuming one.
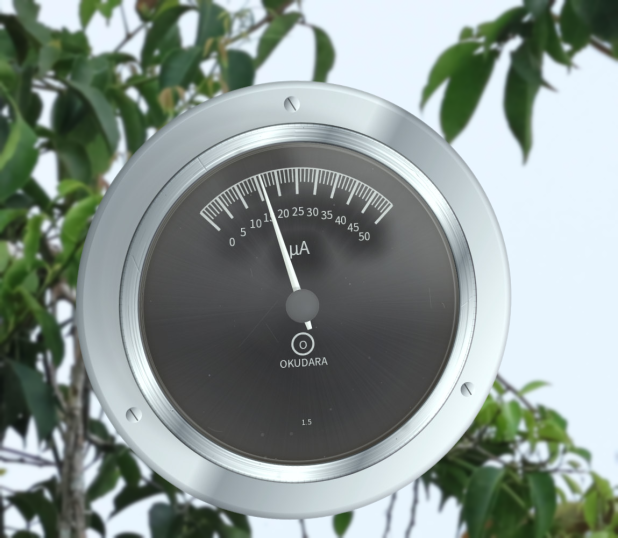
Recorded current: 16 µA
